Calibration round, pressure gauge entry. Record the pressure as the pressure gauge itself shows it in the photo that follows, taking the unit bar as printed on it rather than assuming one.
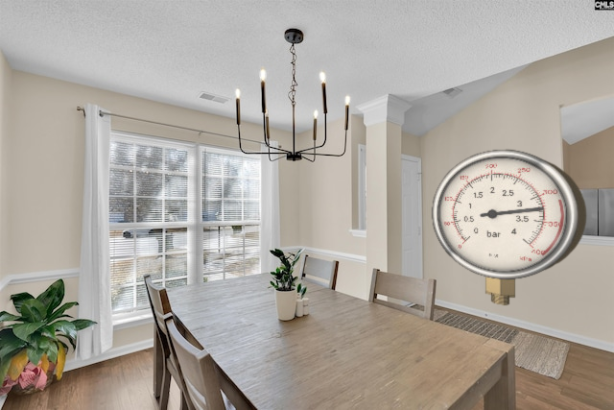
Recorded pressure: 3.25 bar
